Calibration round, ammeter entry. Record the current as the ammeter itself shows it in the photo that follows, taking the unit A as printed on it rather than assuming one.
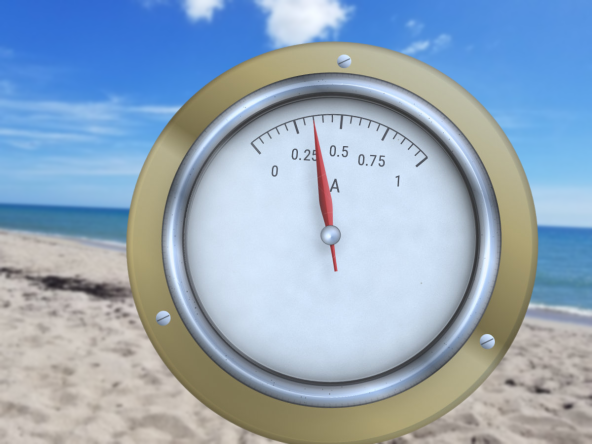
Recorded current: 0.35 A
